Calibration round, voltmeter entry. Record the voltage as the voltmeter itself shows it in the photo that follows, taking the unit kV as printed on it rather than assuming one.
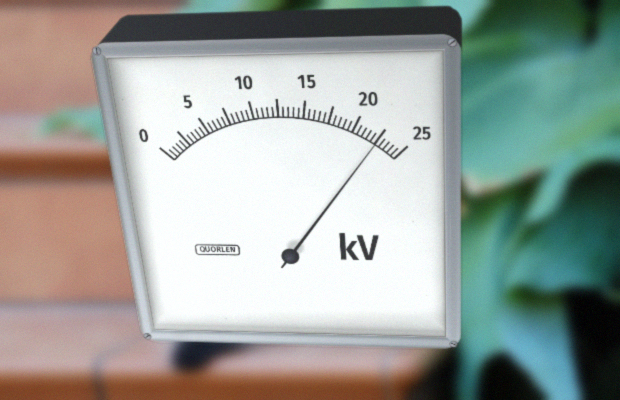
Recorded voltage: 22.5 kV
